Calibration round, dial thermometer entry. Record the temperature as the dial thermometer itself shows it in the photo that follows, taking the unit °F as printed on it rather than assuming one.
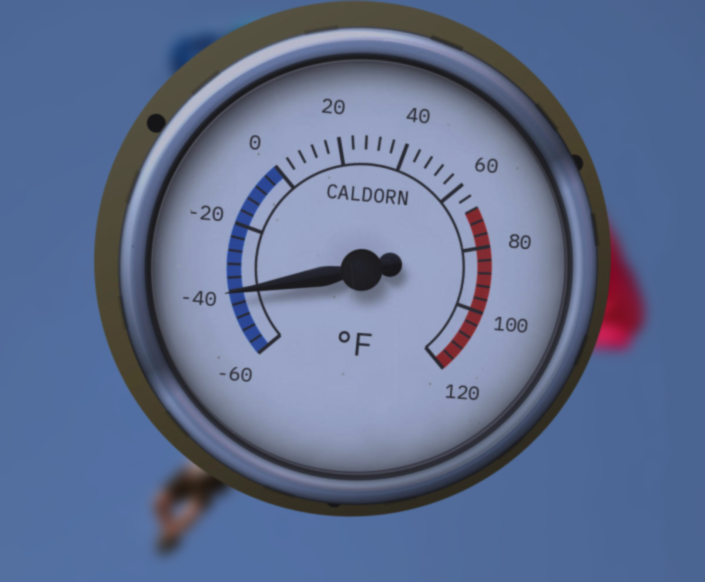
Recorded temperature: -40 °F
